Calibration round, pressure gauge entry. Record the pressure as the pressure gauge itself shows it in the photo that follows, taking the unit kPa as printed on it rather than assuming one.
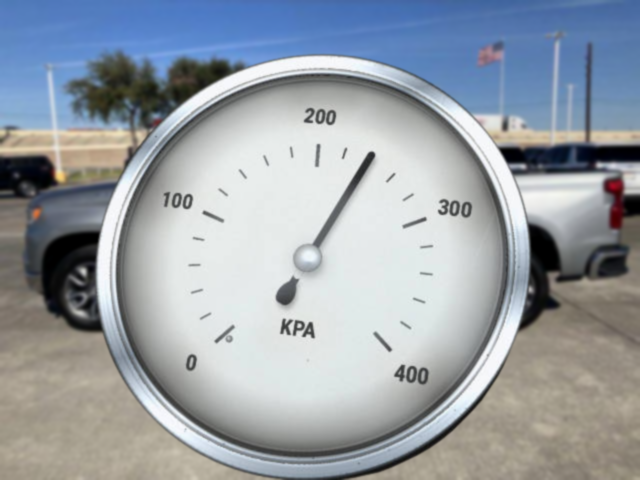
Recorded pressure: 240 kPa
